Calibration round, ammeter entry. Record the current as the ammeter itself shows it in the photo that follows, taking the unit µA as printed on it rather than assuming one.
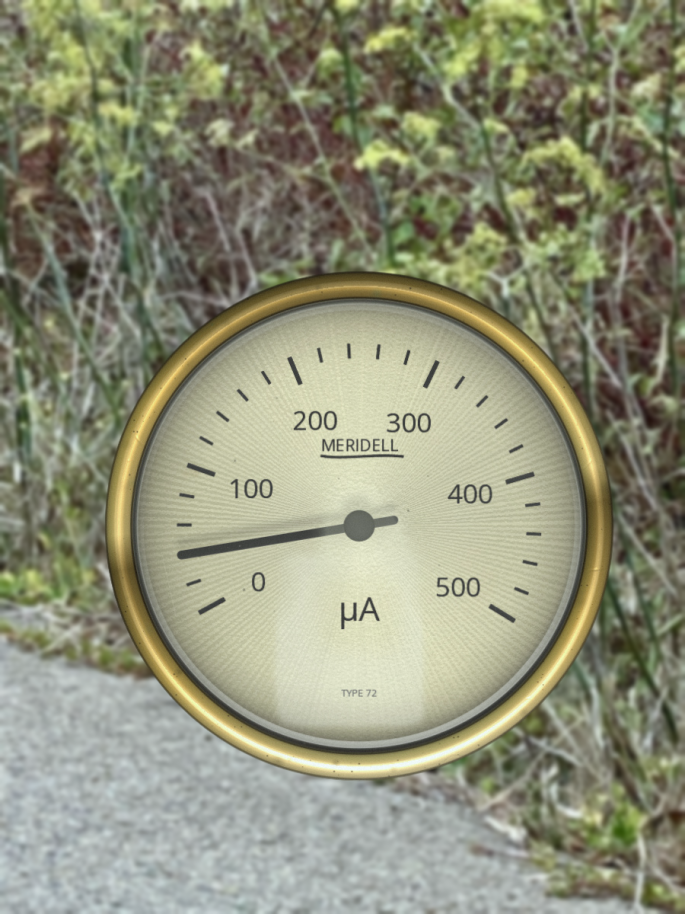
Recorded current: 40 µA
